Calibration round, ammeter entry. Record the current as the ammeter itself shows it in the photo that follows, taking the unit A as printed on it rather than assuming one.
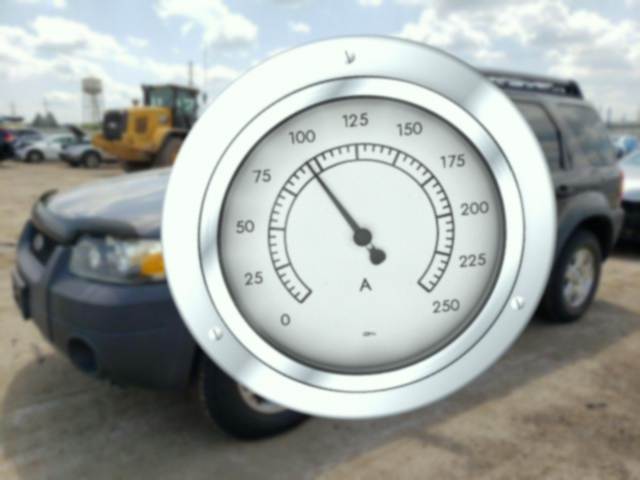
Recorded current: 95 A
